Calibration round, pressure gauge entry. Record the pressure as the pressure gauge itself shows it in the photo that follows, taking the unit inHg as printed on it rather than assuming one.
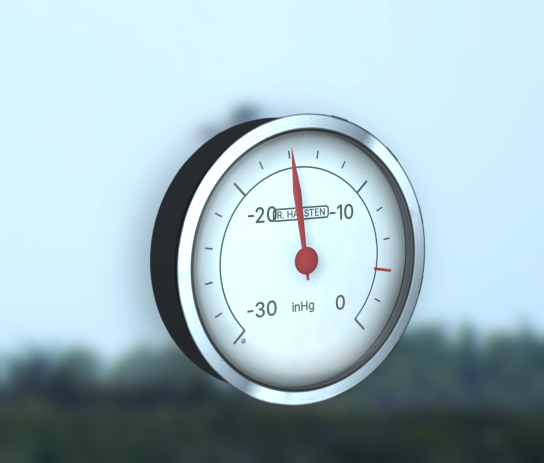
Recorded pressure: -16 inHg
